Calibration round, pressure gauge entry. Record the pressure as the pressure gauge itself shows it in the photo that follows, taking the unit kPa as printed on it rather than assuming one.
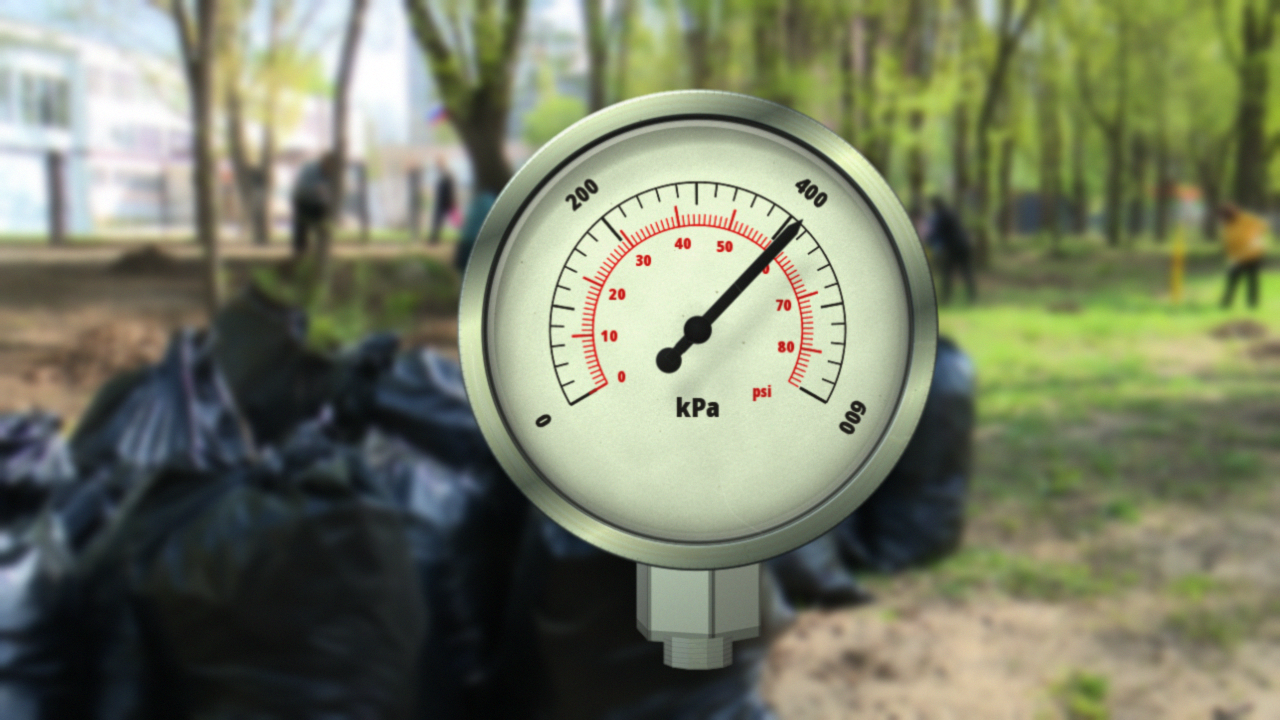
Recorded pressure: 410 kPa
